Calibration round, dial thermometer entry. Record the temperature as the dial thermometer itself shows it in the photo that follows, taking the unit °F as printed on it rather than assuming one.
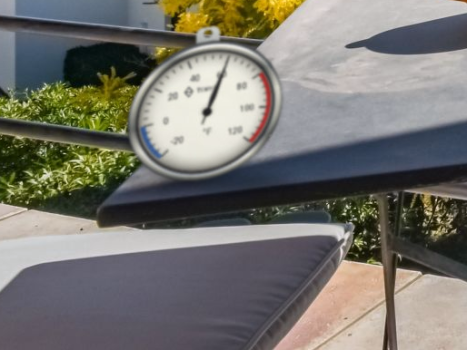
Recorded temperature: 60 °F
